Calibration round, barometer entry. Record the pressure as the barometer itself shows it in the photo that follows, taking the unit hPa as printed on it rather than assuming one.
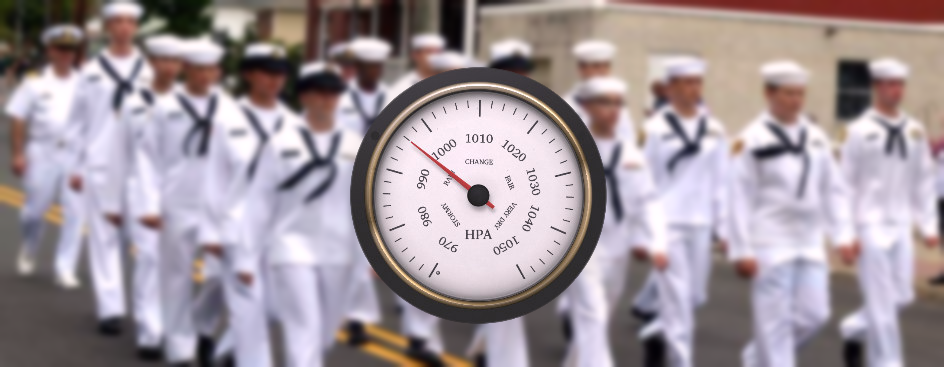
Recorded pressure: 996 hPa
